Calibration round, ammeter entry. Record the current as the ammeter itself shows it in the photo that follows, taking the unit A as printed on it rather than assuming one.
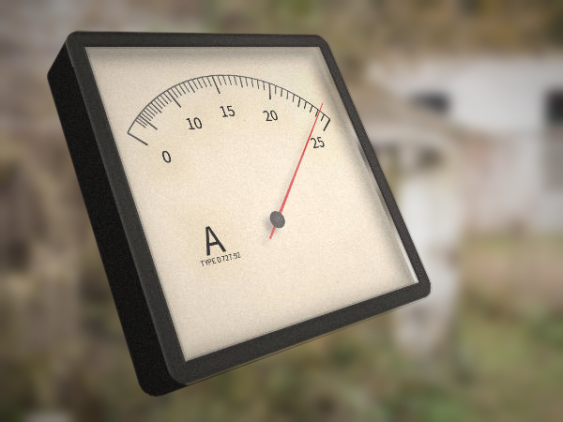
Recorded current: 24 A
